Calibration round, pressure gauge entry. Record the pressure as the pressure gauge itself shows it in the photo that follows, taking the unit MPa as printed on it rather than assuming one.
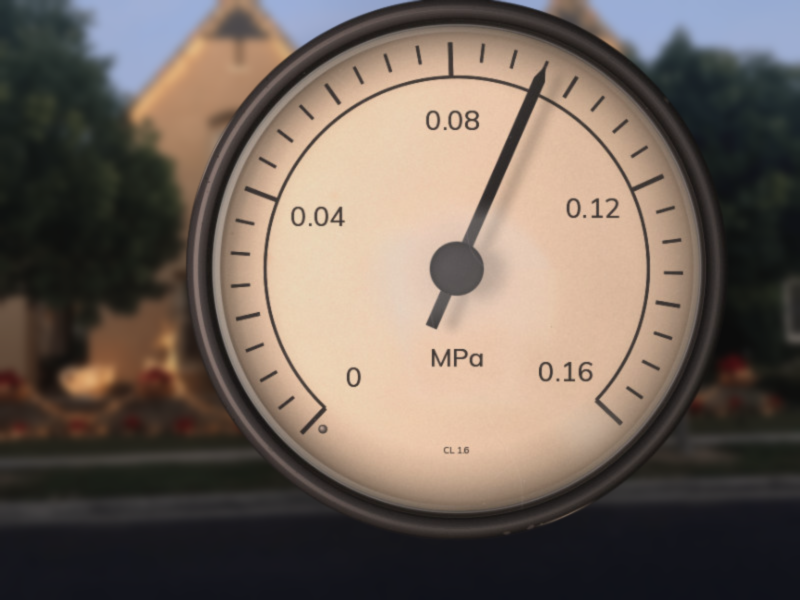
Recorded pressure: 0.095 MPa
